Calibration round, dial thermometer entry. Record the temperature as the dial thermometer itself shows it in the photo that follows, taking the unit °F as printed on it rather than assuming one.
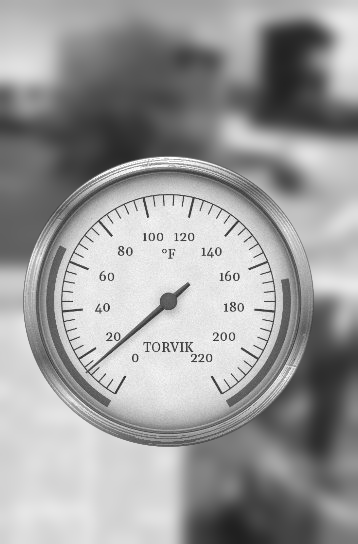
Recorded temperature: 14 °F
